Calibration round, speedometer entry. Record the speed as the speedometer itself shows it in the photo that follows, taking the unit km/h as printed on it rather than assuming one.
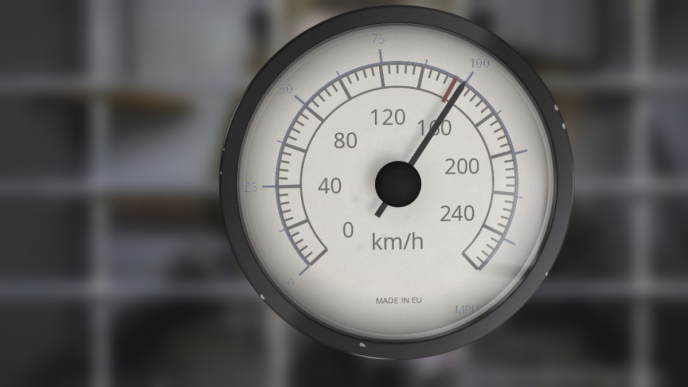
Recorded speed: 160 km/h
